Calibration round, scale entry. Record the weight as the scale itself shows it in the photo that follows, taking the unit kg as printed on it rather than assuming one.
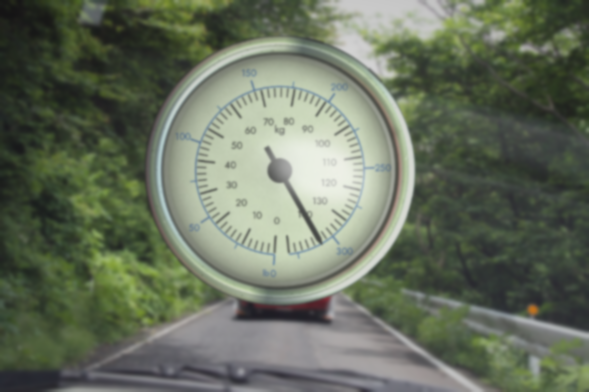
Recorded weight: 140 kg
